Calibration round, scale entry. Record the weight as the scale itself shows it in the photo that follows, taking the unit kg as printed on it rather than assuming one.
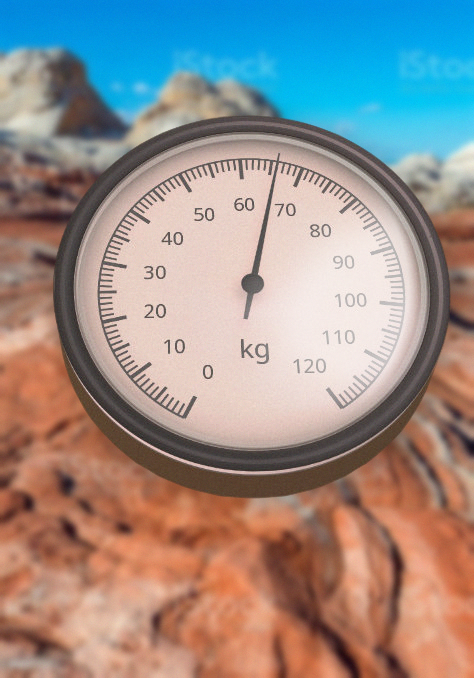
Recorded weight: 66 kg
